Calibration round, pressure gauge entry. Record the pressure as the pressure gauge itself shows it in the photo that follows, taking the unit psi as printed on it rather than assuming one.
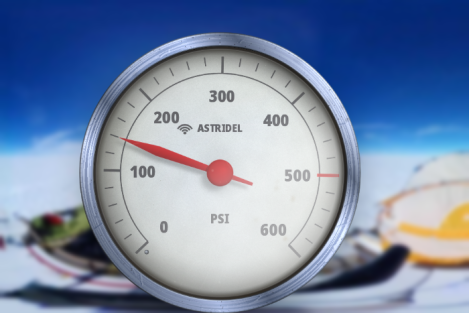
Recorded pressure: 140 psi
